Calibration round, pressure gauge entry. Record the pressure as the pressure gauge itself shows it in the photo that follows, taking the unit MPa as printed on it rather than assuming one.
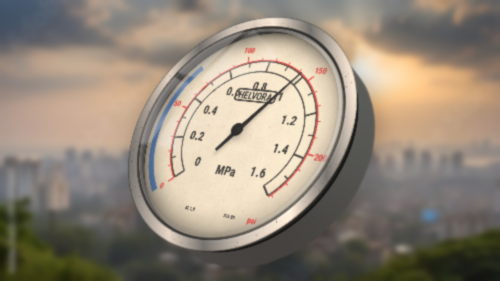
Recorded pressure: 1 MPa
